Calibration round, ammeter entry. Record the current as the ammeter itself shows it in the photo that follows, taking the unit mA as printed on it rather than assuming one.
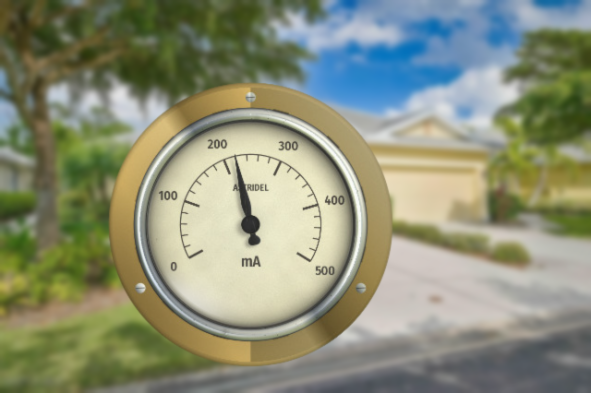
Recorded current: 220 mA
